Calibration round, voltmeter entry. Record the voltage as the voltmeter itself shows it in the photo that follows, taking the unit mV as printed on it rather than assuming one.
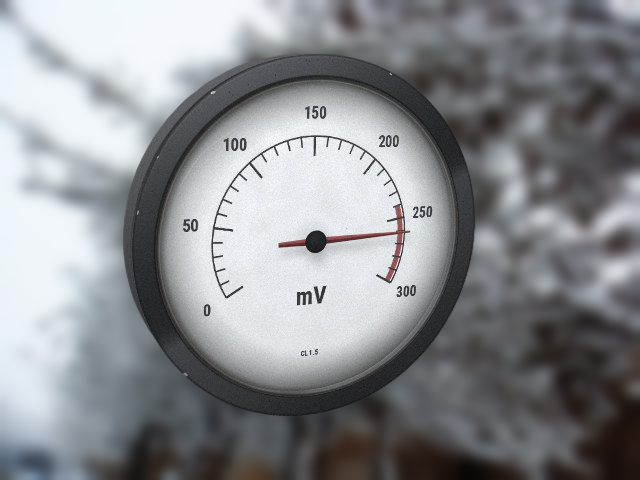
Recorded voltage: 260 mV
